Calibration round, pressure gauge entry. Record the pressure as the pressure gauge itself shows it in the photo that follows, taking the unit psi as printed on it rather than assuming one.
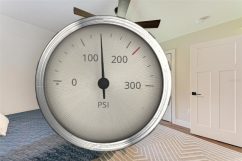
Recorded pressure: 140 psi
